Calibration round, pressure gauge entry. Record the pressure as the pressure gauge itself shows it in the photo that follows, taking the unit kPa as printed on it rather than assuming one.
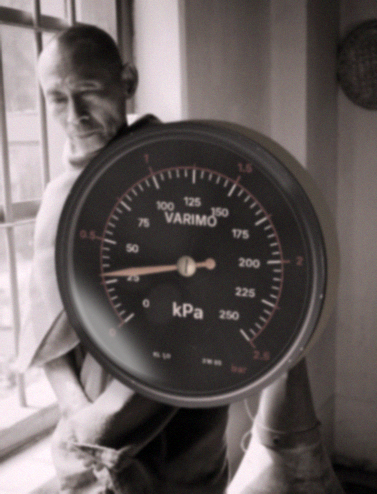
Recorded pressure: 30 kPa
